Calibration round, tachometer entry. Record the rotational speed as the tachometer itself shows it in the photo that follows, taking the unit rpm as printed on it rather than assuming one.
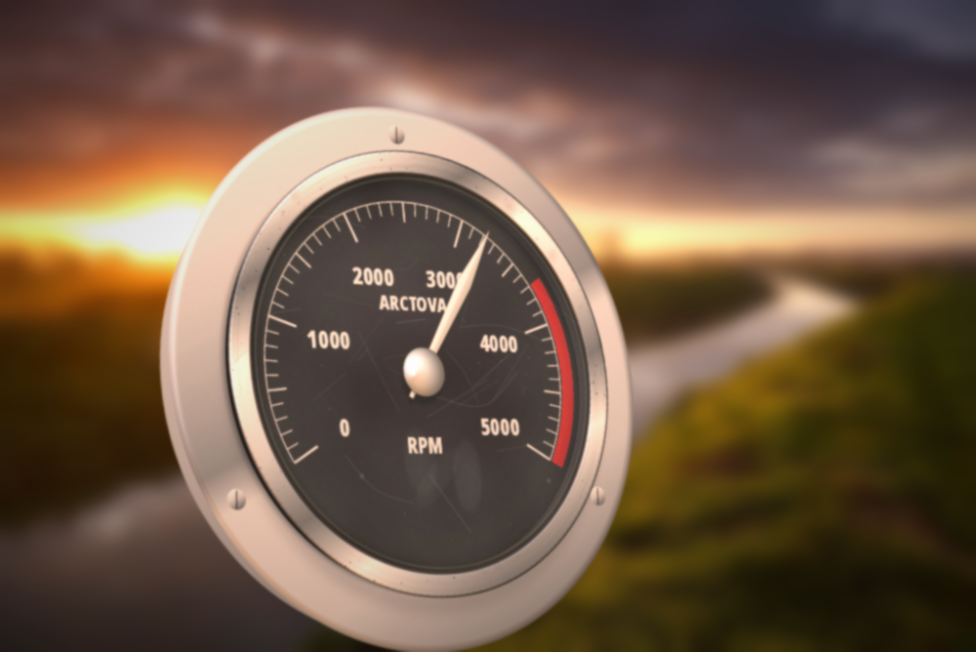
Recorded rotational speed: 3200 rpm
